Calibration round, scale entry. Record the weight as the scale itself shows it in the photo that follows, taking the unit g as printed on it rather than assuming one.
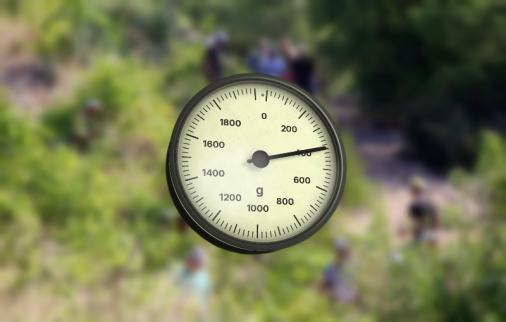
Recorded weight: 400 g
